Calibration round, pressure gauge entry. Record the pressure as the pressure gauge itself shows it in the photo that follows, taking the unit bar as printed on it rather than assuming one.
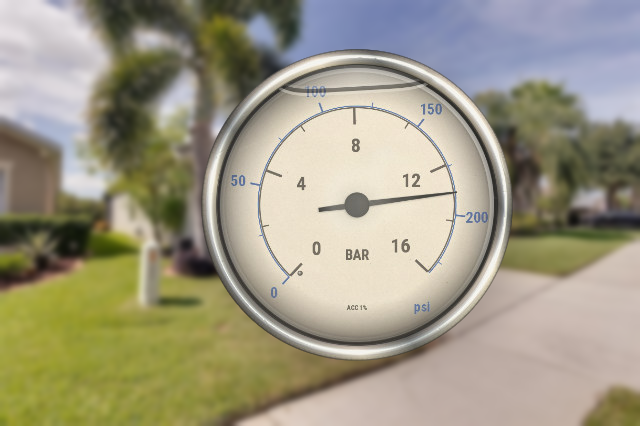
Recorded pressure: 13 bar
